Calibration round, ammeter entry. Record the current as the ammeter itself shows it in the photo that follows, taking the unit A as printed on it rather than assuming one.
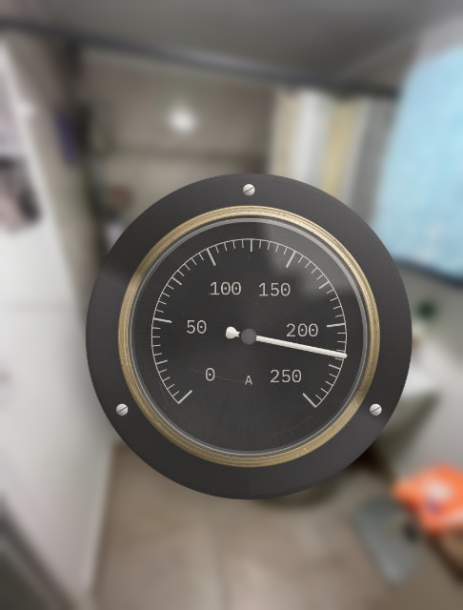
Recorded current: 217.5 A
